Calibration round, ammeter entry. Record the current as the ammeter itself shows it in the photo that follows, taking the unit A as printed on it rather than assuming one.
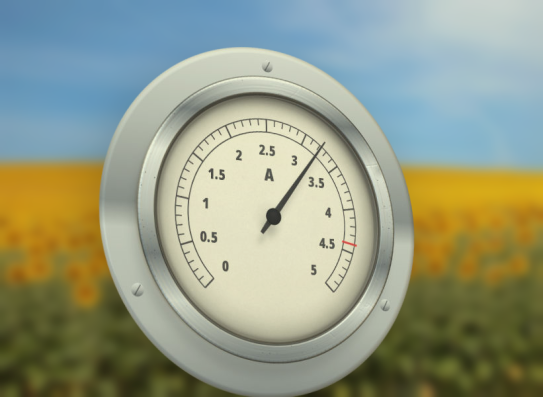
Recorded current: 3.2 A
